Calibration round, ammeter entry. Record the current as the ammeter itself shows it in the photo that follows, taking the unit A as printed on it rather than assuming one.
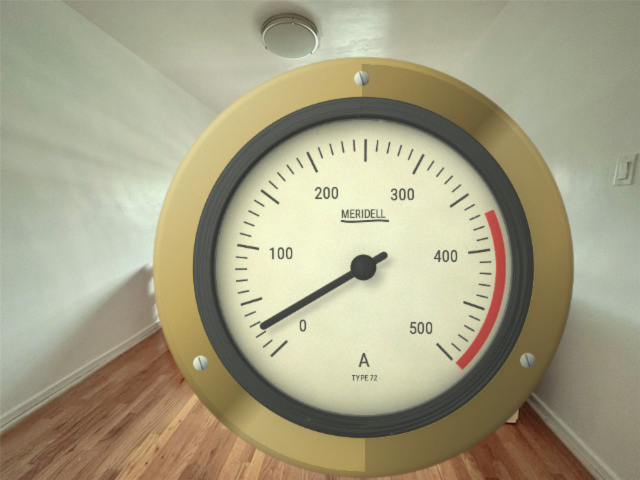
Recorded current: 25 A
